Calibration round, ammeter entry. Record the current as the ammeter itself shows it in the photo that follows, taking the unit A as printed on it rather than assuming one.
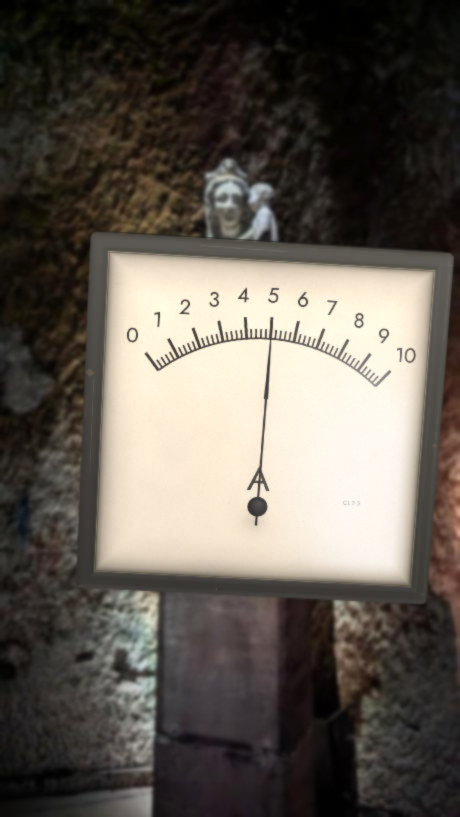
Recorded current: 5 A
